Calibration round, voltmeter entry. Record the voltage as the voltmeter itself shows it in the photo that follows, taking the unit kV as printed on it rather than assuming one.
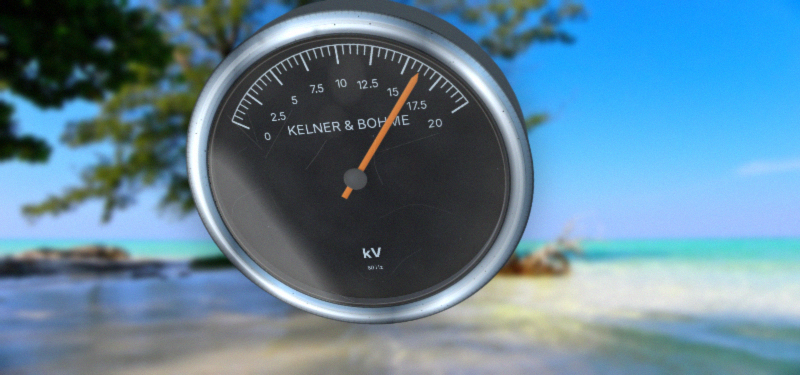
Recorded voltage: 16 kV
